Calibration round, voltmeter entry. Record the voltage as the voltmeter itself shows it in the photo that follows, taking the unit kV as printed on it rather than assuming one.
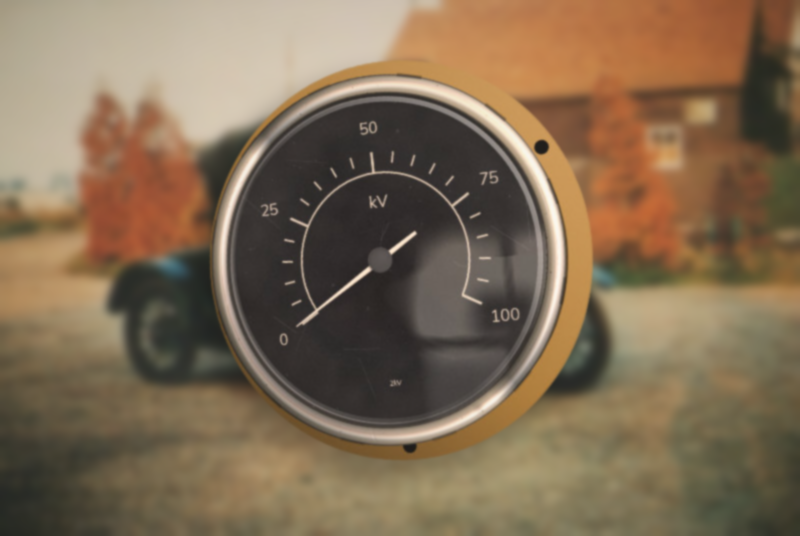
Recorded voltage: 0 kV
